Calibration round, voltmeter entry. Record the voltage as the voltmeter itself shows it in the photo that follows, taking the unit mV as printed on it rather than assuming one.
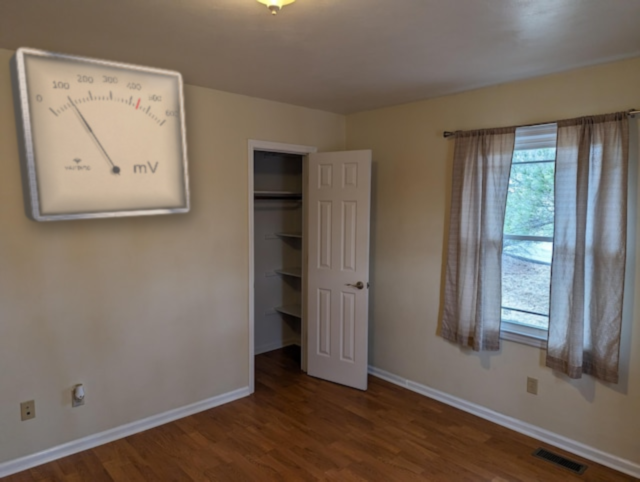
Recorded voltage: 100 mV
